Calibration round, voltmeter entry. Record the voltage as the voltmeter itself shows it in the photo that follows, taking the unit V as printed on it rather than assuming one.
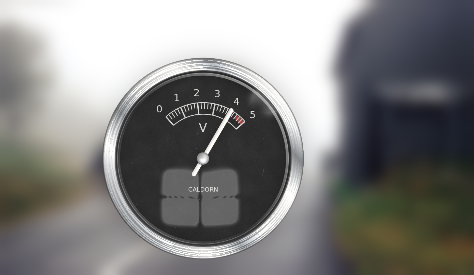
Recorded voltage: 4 V
